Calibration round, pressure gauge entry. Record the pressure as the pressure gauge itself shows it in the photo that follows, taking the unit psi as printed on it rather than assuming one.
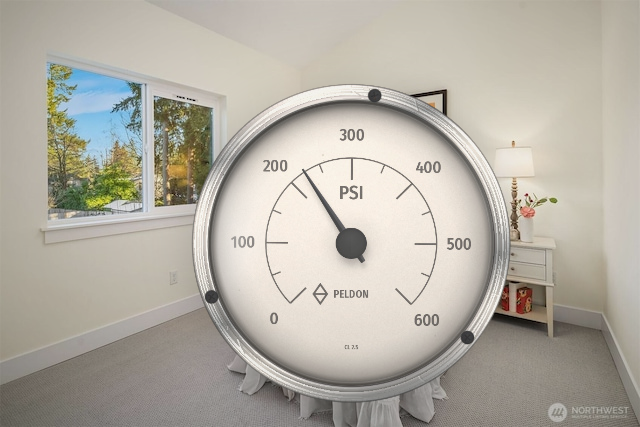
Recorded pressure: 225 psi
